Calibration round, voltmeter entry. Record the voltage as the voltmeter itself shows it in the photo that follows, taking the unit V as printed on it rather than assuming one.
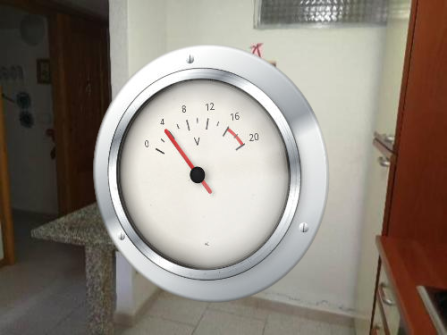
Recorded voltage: 4 V
